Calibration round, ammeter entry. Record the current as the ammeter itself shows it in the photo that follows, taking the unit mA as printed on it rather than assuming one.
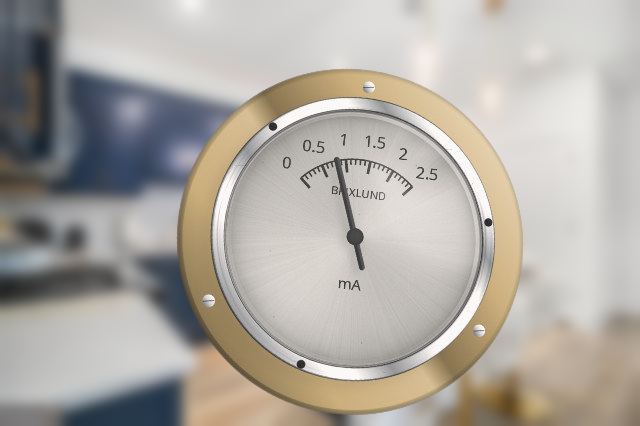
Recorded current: 0.8 mA
